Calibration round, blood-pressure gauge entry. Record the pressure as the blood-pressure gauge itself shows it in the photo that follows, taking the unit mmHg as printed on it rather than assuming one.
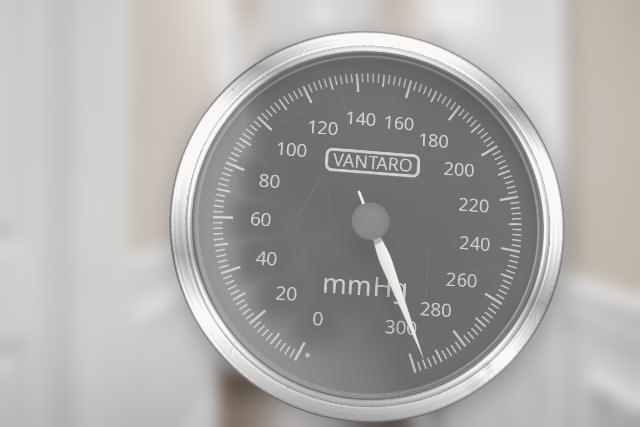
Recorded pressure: 296 mmHg
